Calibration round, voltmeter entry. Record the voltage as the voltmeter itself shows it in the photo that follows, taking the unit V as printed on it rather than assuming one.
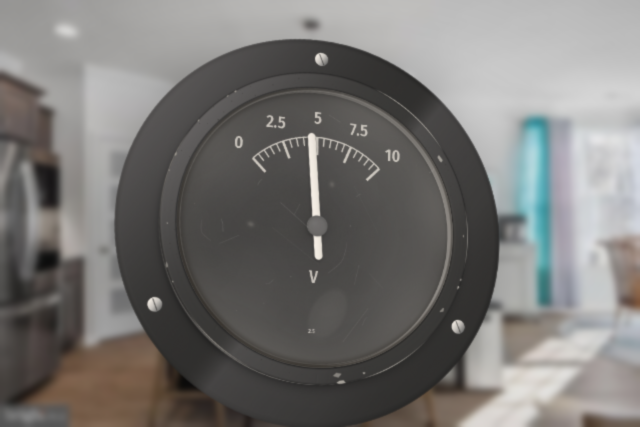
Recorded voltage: 4.5 V
